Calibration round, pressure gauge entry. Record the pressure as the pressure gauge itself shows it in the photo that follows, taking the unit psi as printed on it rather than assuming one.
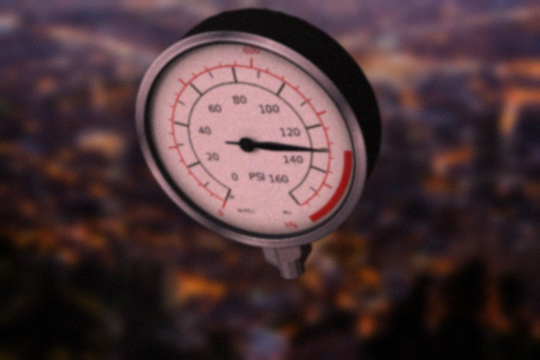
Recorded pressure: 130 psi
